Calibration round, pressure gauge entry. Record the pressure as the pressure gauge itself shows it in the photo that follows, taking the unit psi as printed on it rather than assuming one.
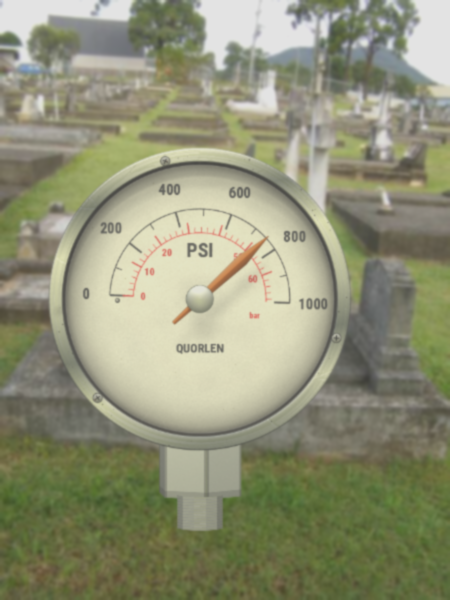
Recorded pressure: 750 psi
